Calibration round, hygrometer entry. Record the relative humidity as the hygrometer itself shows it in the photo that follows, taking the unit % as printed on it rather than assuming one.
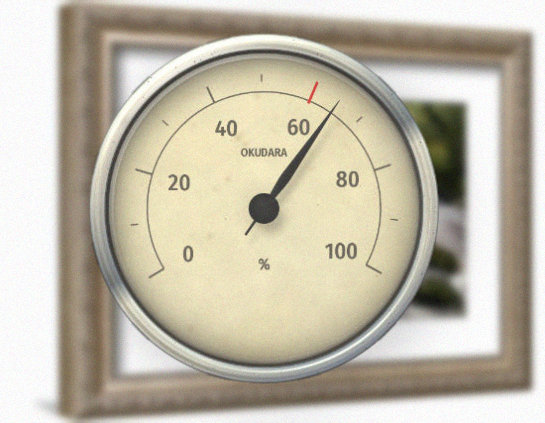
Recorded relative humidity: 65 %
